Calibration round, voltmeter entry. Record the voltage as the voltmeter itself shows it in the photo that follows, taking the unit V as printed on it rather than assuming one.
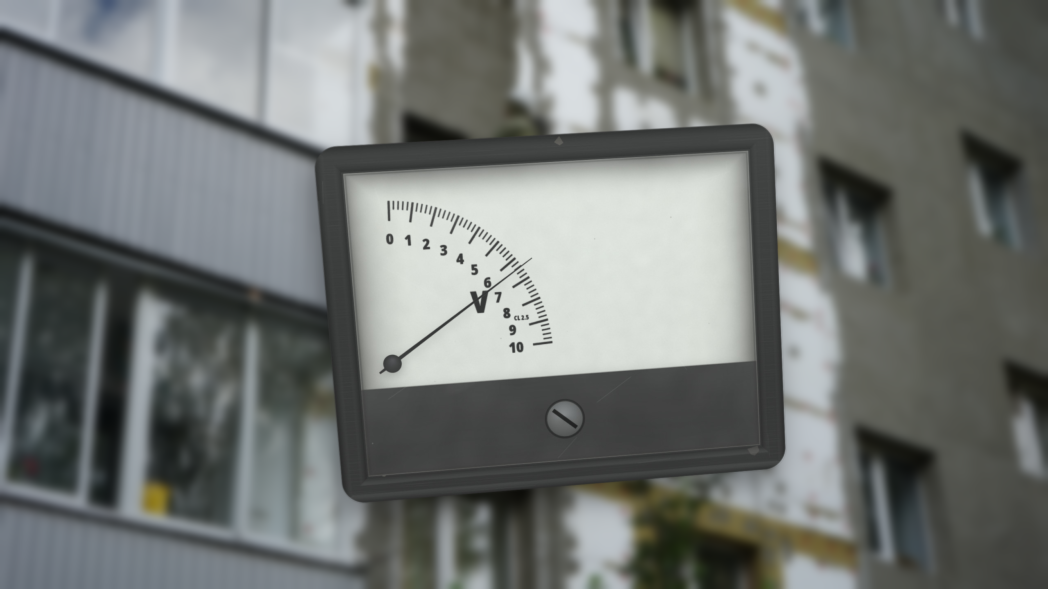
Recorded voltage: 6.4 V
